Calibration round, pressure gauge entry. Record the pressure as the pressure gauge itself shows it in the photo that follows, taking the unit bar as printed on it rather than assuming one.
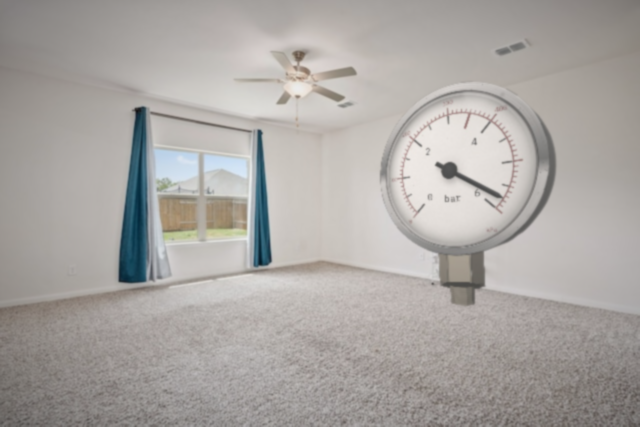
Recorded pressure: 5.75 bar
